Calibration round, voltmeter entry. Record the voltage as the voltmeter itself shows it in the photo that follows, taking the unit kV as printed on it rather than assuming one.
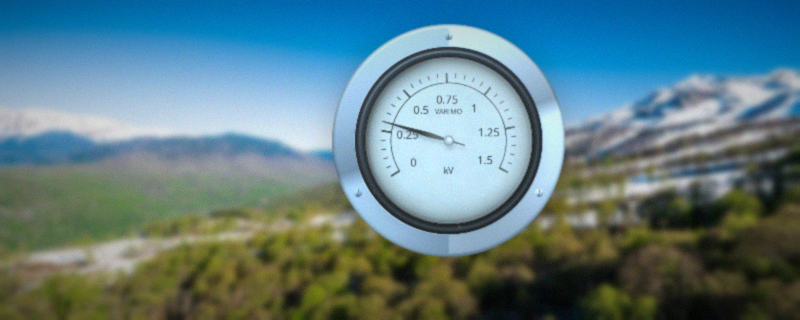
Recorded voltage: 0.3 kV
